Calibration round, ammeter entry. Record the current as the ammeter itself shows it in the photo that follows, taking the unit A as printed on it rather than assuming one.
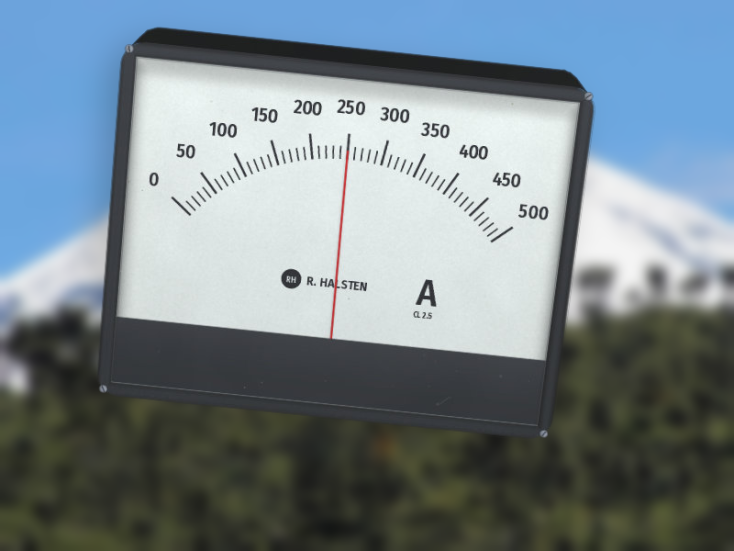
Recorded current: 250 A
